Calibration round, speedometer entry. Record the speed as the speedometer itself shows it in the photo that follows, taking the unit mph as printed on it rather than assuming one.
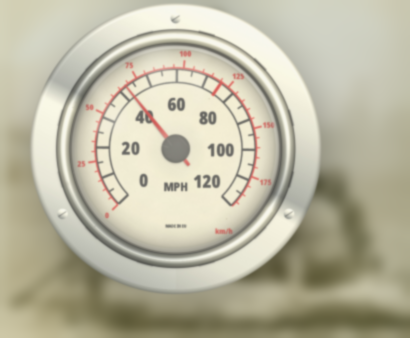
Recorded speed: 42.5 mph
